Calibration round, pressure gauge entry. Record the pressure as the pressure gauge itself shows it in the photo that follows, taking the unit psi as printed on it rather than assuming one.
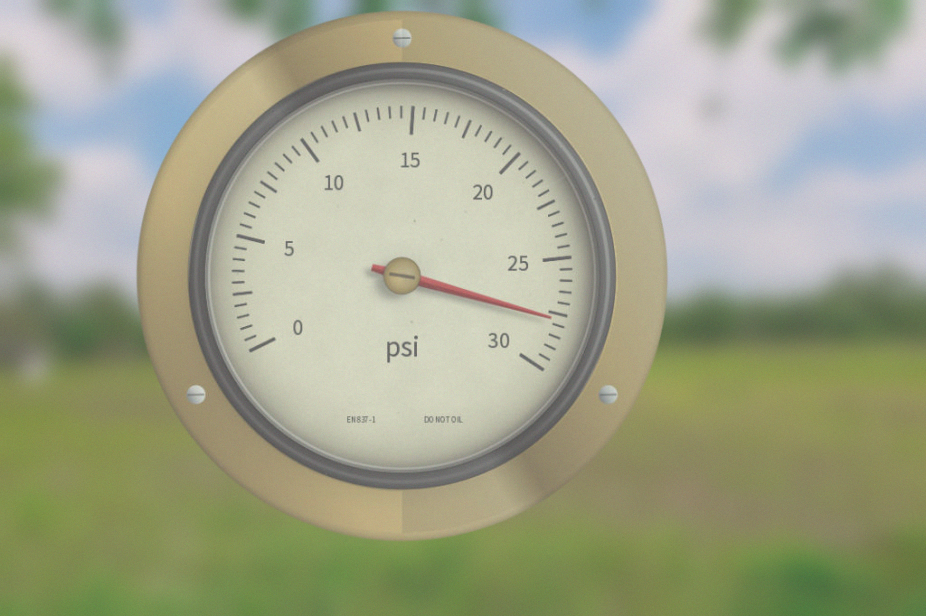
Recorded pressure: 27.75 psi
